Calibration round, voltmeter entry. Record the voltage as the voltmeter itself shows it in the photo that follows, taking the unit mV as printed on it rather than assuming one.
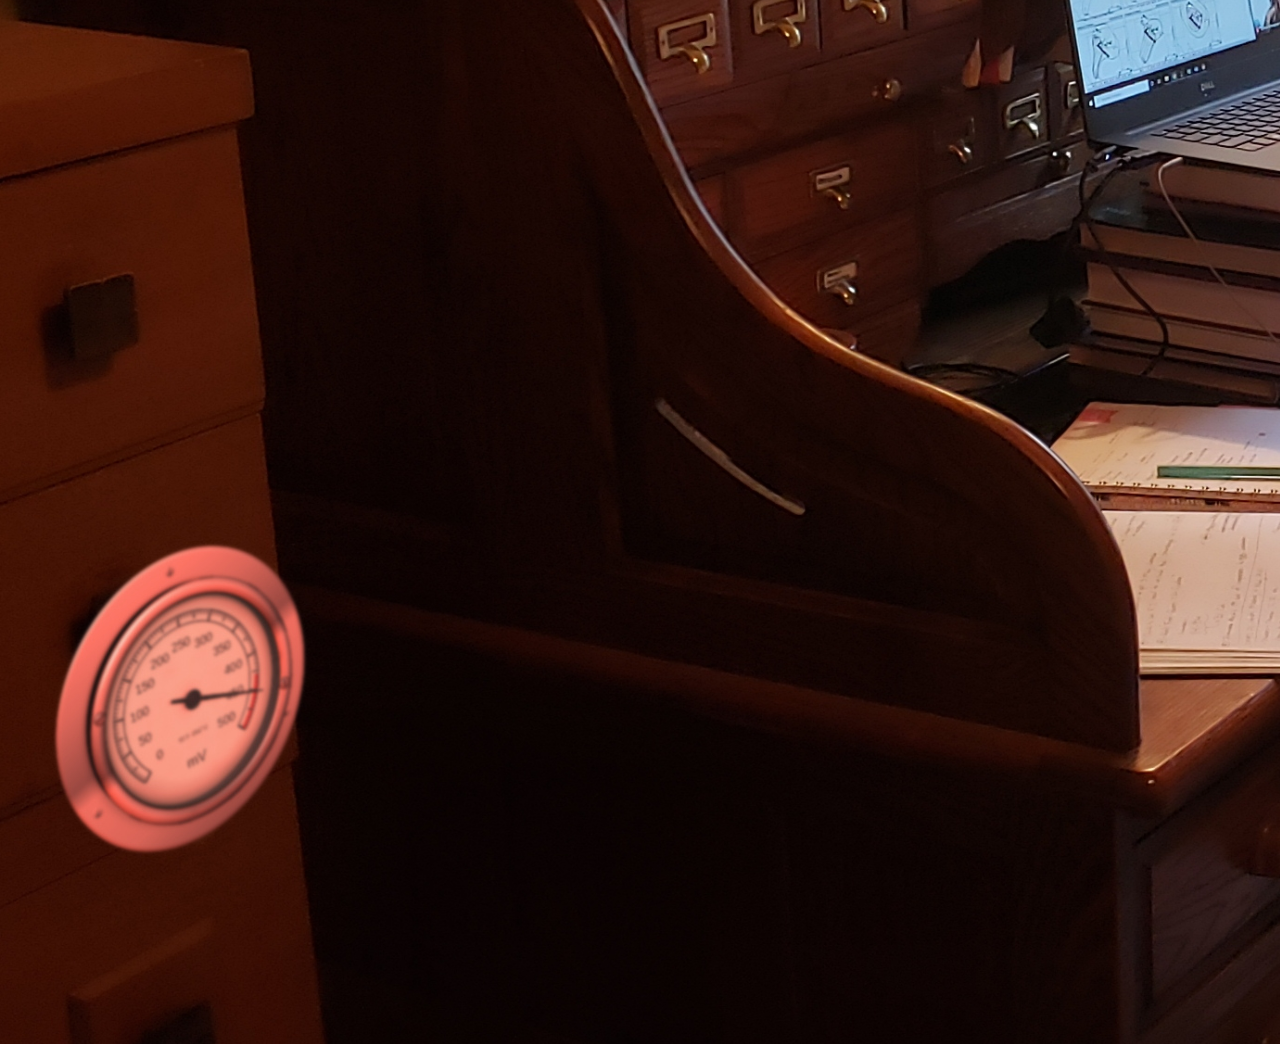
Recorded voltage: 450 mV
